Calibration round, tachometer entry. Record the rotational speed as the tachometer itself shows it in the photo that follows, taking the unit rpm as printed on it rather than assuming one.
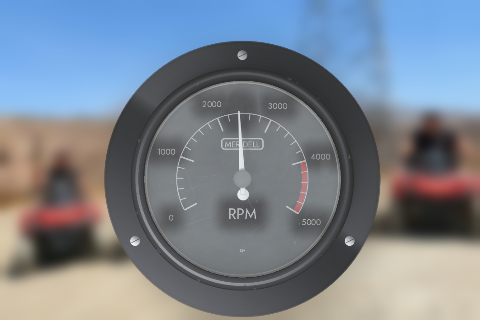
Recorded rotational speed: 2400 rpm
